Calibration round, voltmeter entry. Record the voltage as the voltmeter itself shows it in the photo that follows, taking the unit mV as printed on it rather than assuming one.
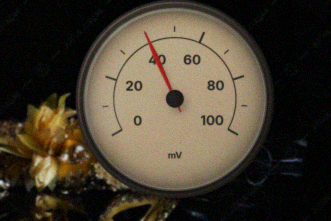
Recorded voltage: 40 mV
